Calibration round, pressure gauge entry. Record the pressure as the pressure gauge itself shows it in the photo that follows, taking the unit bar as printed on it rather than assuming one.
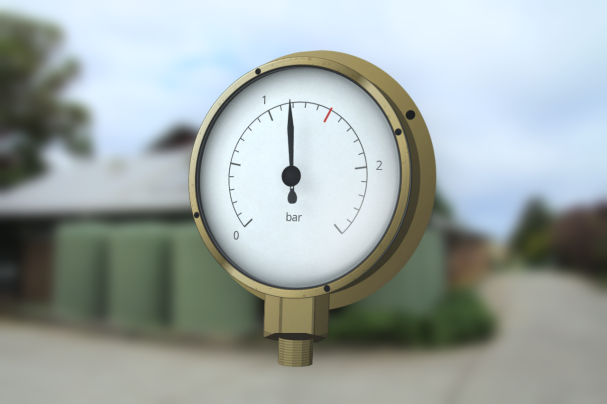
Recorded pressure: 1.2 bar
